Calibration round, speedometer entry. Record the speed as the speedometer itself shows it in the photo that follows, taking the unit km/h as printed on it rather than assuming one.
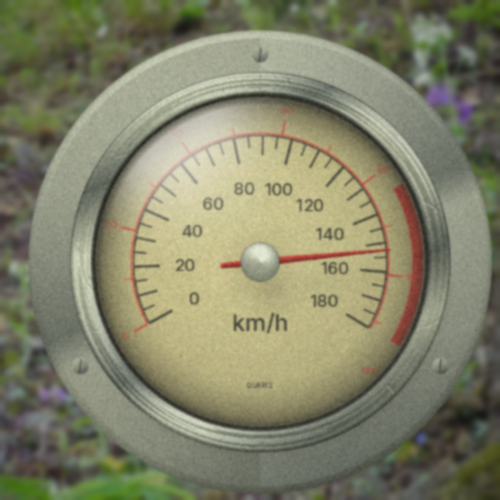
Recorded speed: 152.5 km/h
